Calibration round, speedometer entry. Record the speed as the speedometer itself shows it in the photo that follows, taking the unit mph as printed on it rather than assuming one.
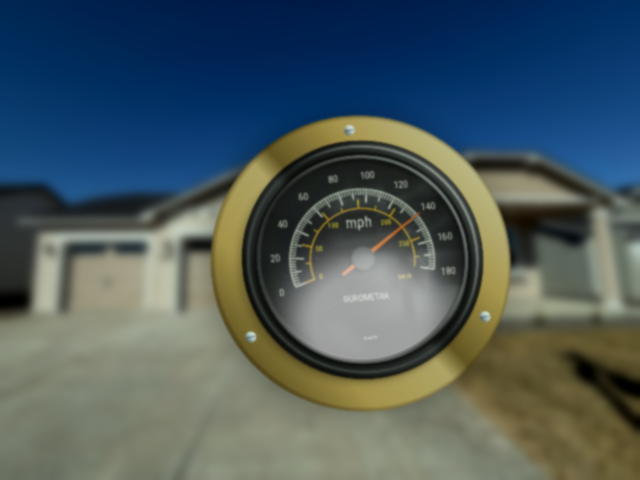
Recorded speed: 140 mph
